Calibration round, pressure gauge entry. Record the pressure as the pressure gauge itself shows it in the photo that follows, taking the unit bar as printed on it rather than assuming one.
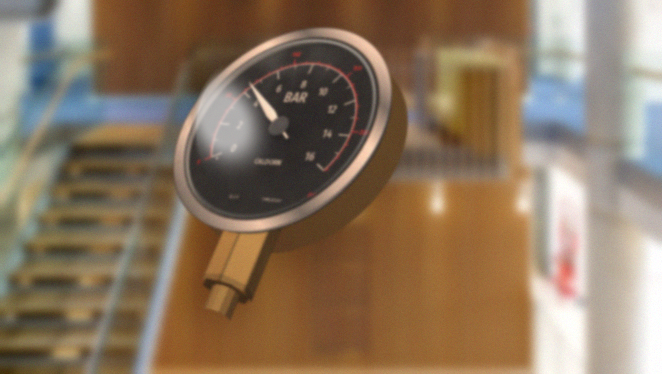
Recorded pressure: 4.5 bar
